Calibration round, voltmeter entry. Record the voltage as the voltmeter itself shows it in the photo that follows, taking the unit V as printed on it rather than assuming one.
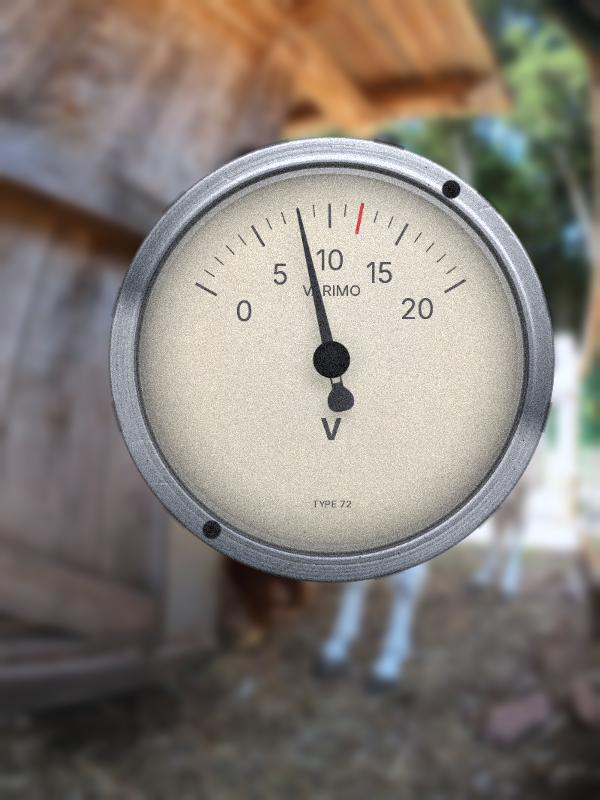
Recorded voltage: 8 V
